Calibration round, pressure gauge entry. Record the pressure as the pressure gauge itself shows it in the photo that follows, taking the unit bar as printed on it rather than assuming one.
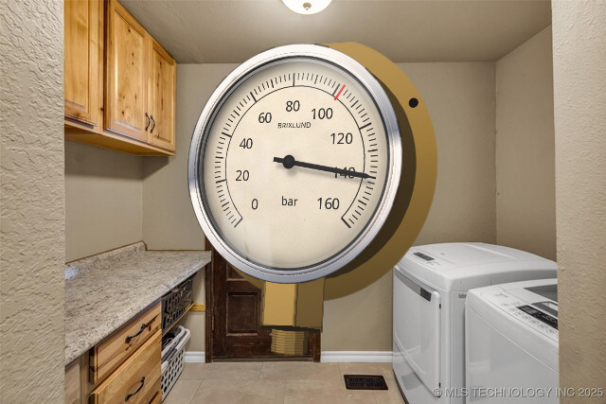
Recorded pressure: 140 bar
